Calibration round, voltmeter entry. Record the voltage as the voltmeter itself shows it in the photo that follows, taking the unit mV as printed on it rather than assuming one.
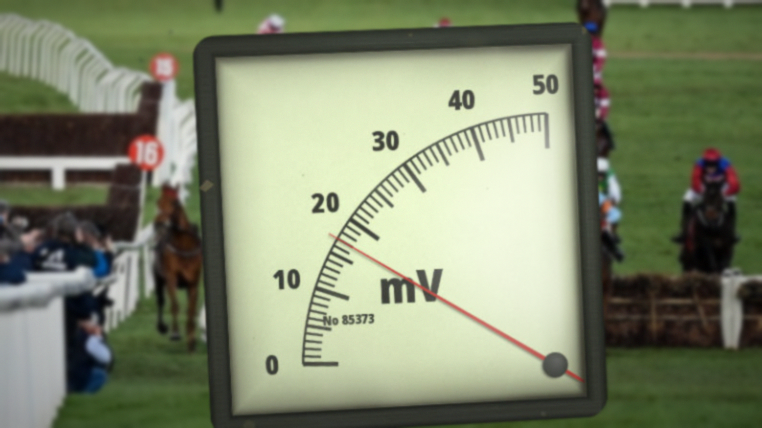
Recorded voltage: 17 mV
